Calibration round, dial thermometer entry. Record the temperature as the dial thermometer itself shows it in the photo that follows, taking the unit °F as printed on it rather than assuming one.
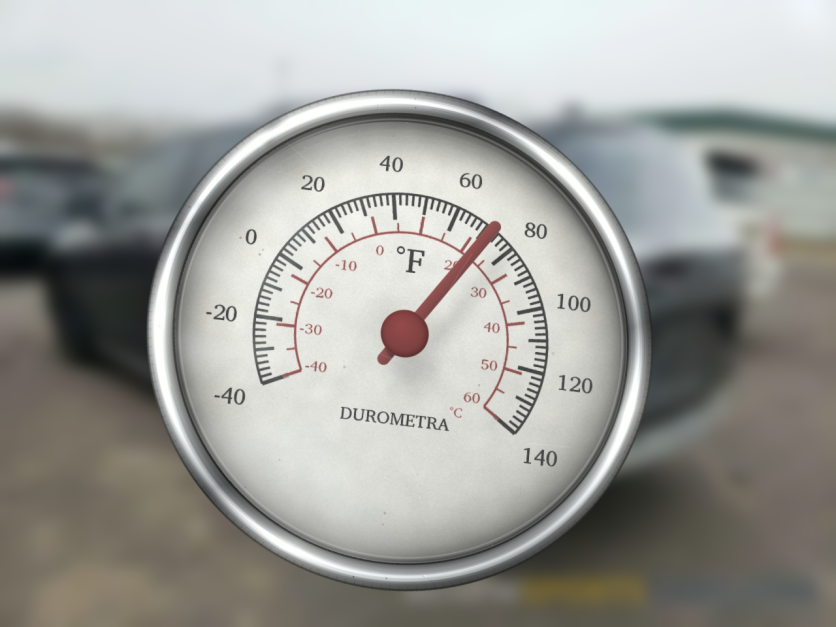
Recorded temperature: 72 °F
